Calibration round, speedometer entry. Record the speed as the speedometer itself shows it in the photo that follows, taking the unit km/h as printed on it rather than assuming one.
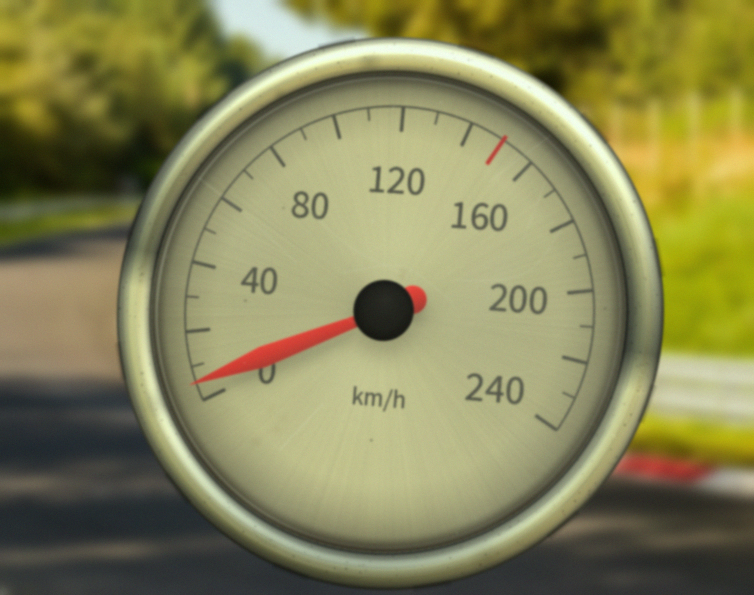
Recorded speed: 5 km/h
